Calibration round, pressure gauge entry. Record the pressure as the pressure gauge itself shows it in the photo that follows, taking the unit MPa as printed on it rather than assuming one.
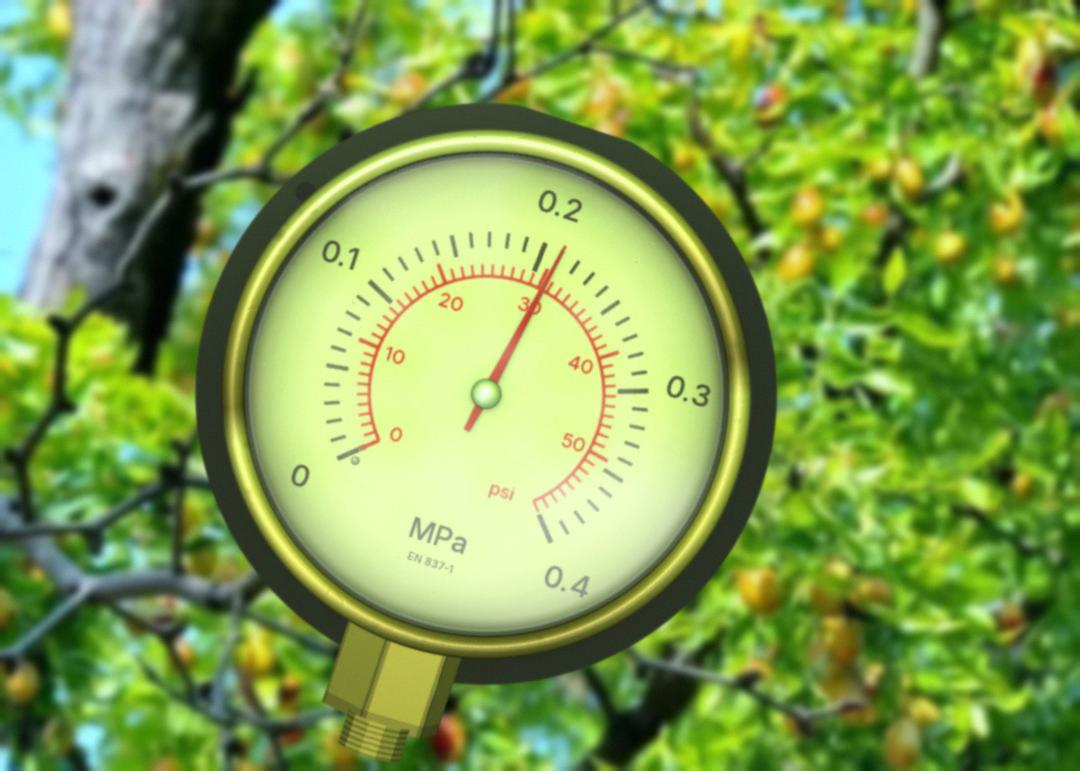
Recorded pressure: 0.21 MPa
